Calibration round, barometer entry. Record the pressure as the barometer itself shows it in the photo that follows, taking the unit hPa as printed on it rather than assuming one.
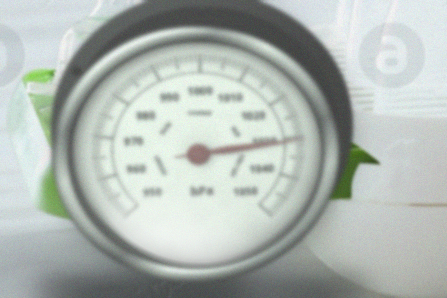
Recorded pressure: 1030 hPa
